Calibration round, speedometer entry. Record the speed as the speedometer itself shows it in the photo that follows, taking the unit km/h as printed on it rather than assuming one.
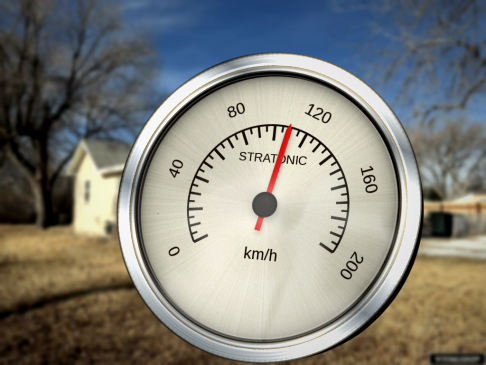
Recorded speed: 110 km/h
